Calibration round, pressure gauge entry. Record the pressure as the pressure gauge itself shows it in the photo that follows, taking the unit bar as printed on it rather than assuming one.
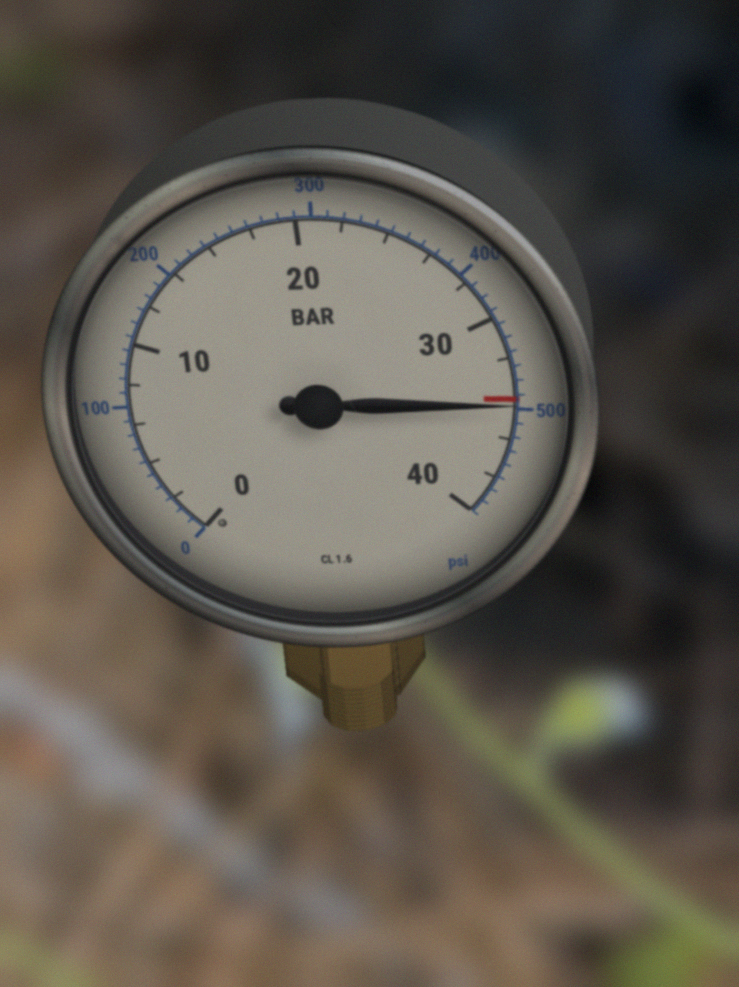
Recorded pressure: 34 bar
